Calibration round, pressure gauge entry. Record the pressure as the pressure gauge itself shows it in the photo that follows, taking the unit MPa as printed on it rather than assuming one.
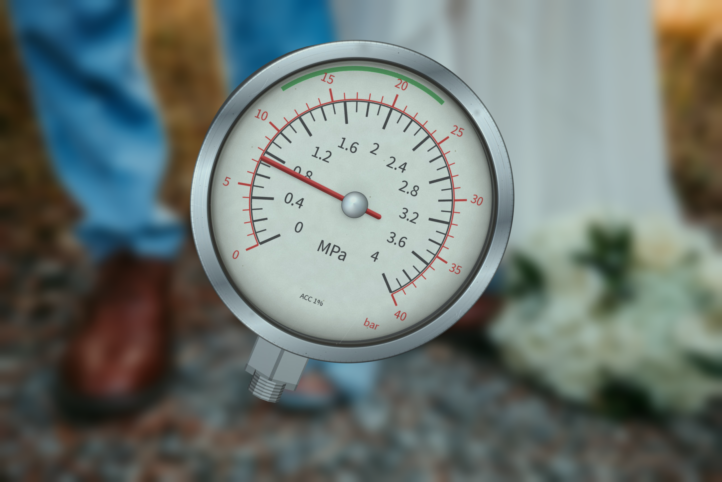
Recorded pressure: 0.75 MPa
